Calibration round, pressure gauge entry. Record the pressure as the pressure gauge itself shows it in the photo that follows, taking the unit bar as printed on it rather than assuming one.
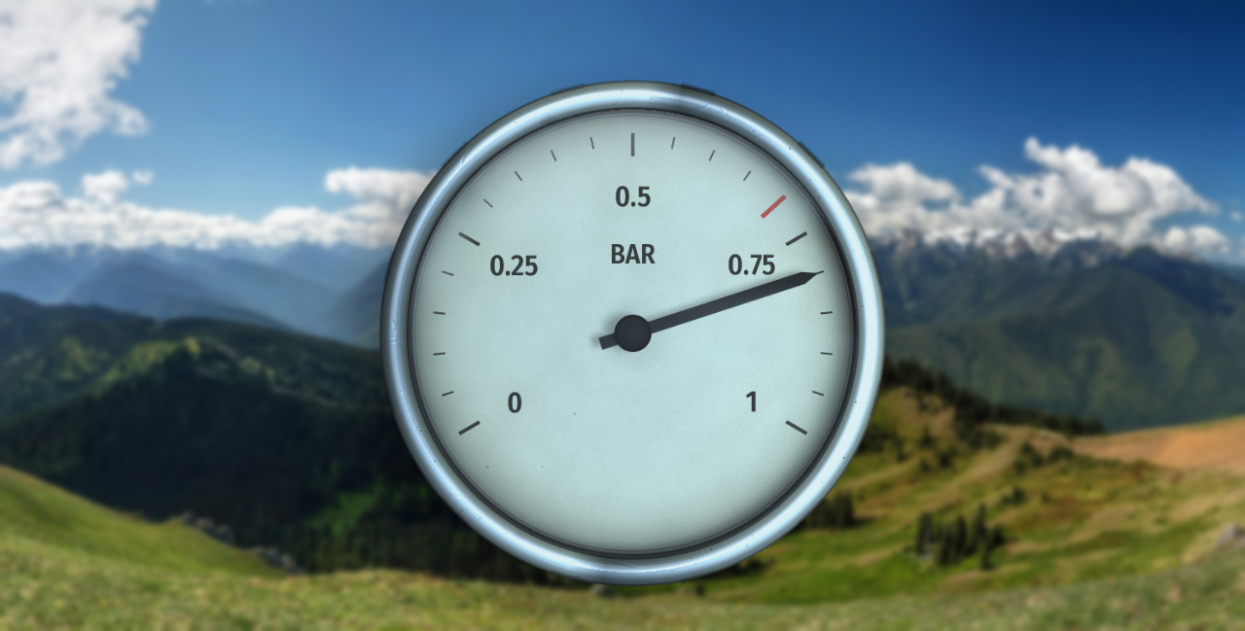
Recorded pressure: 0.8 bar
